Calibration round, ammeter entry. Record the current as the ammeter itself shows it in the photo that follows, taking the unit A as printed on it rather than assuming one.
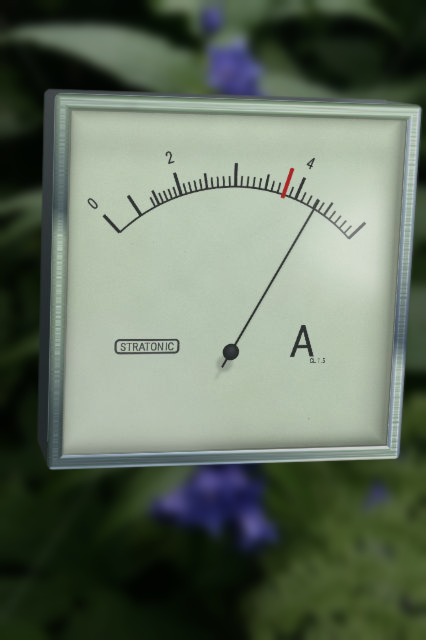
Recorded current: 4.3 A
